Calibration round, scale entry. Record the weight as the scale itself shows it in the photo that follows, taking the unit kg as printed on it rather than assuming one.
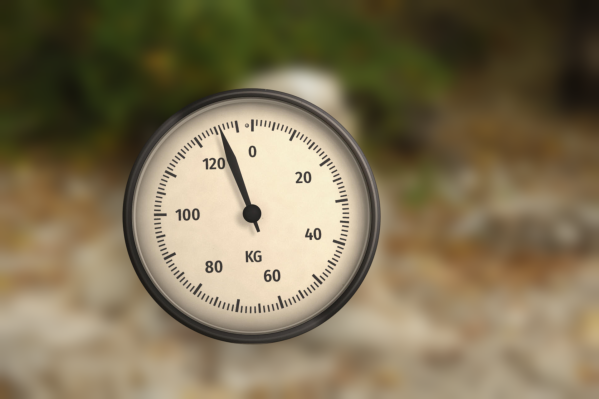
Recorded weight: 126 kg
